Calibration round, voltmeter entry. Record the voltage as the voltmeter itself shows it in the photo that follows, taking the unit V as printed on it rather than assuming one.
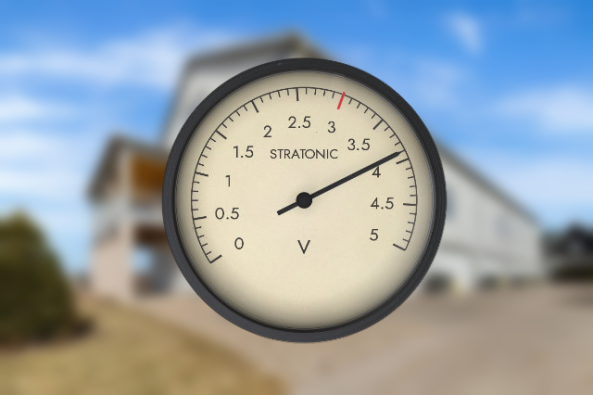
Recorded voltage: 3.9 V
